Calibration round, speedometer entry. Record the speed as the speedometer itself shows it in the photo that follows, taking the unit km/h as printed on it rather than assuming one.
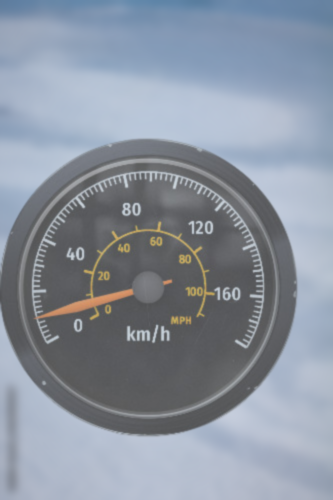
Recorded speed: 10 km/h
